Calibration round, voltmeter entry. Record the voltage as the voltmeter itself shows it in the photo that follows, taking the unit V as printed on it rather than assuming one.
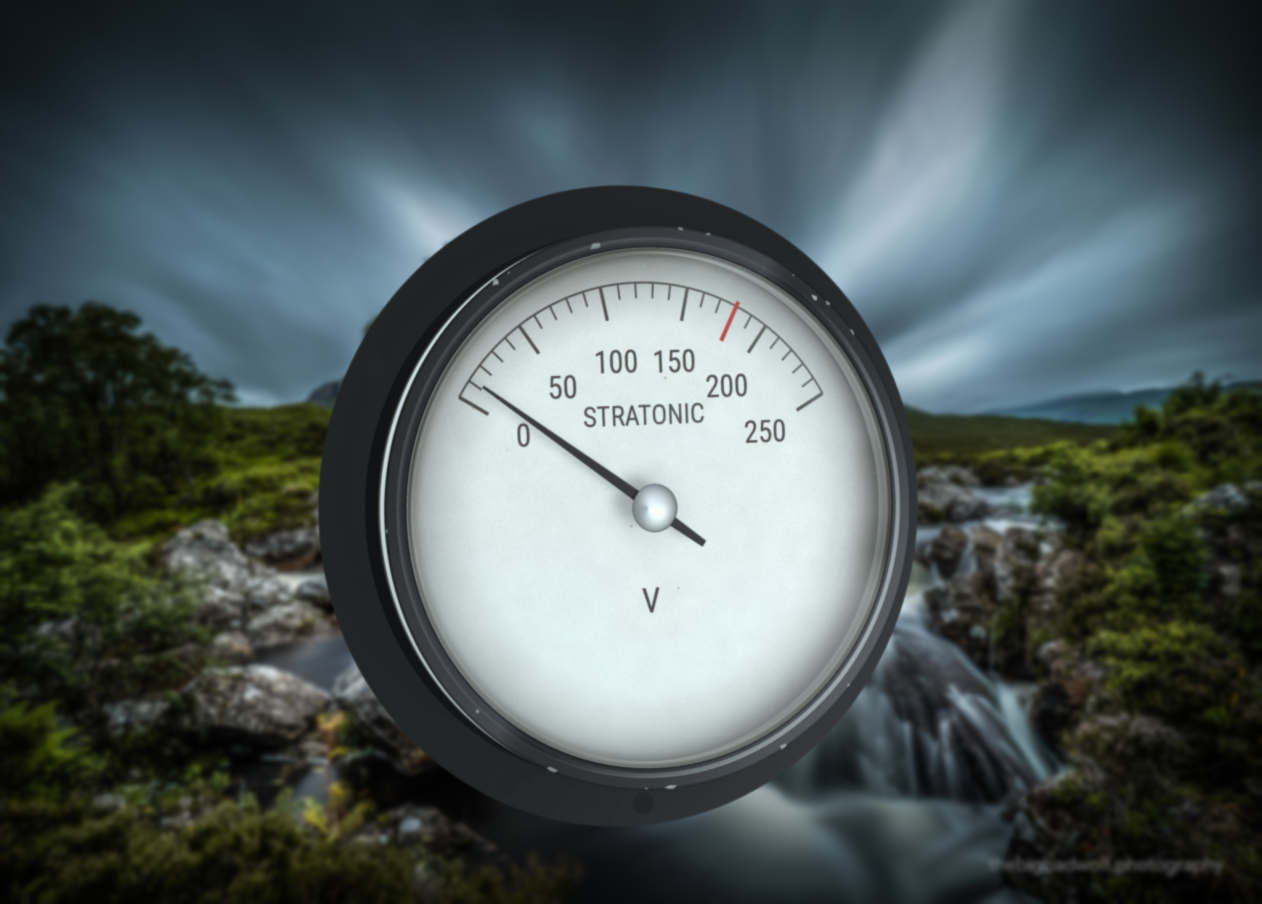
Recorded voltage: 10 V
